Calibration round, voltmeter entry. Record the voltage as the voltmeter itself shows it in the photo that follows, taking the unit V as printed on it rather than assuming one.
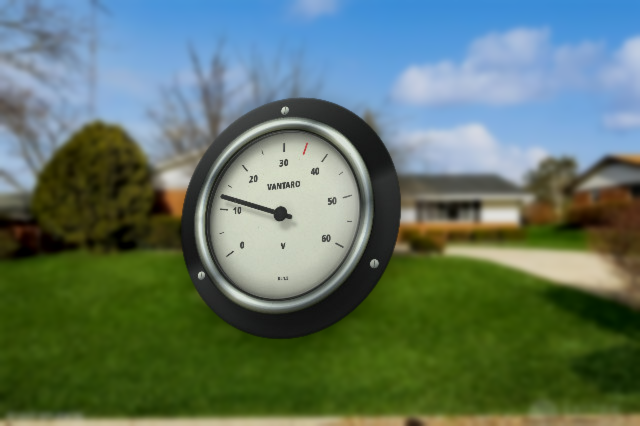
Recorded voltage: 12.5 V
